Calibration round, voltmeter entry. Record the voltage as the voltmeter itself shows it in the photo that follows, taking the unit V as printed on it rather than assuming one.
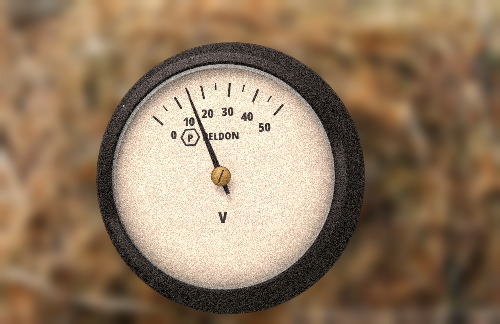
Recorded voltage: 15 V
